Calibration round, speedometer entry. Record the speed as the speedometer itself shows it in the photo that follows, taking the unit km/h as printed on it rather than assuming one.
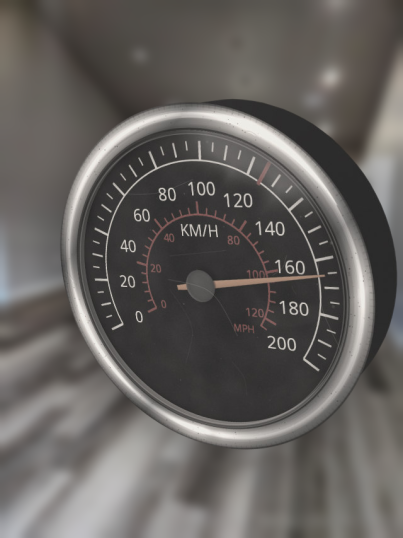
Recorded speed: 165 km/h
